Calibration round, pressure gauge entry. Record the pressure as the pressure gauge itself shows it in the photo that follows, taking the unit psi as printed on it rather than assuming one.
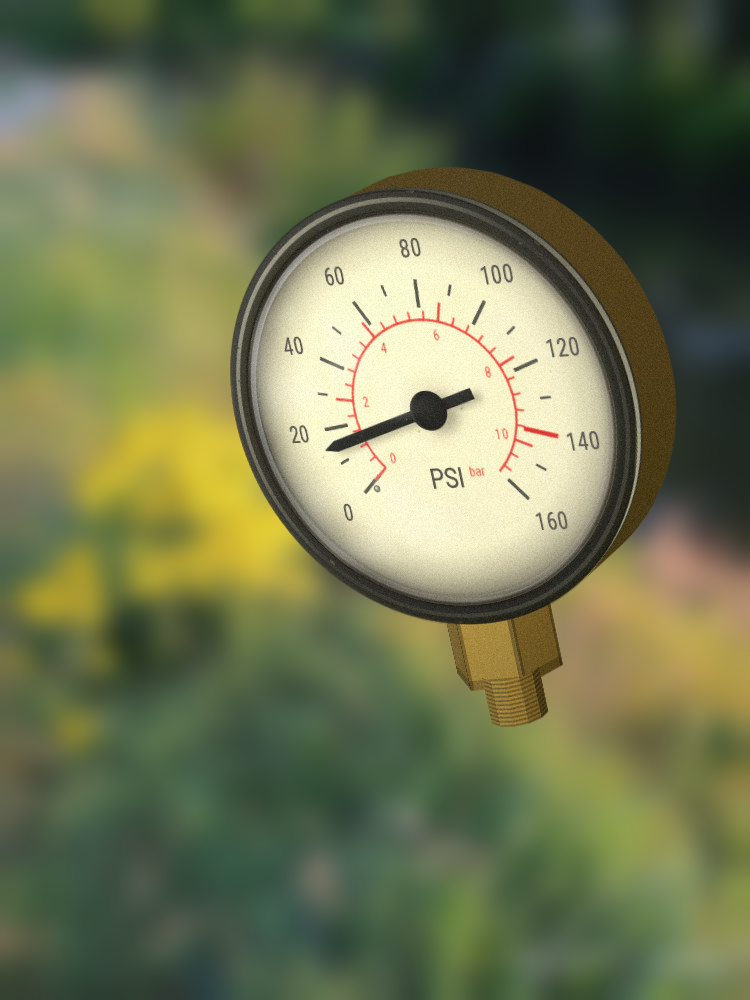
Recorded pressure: 15 psi
